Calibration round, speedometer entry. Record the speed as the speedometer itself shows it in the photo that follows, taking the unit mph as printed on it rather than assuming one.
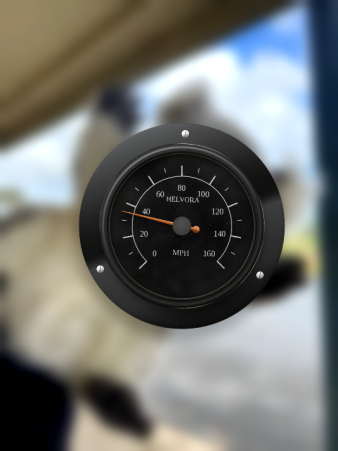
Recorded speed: 35 mph
